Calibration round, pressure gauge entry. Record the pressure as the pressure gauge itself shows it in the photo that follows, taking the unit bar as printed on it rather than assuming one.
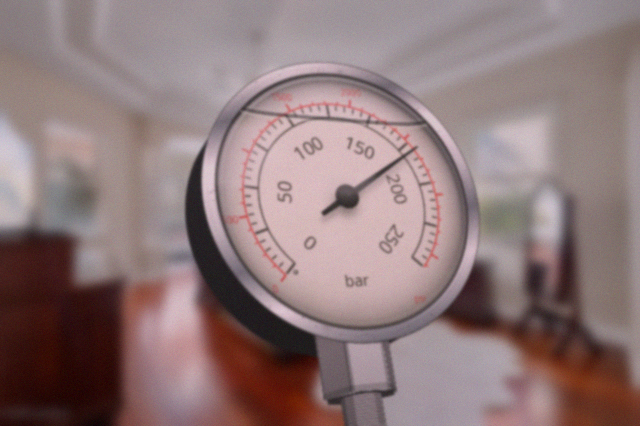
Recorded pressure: 180 bar
